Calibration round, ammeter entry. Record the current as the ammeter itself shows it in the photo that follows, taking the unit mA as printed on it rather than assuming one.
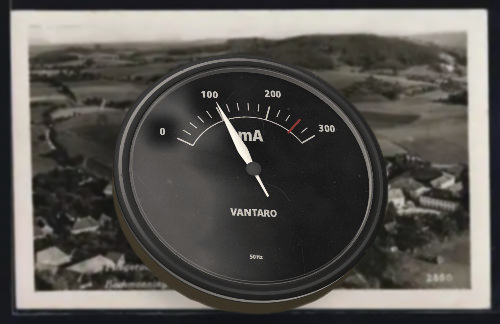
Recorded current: 100 mA
